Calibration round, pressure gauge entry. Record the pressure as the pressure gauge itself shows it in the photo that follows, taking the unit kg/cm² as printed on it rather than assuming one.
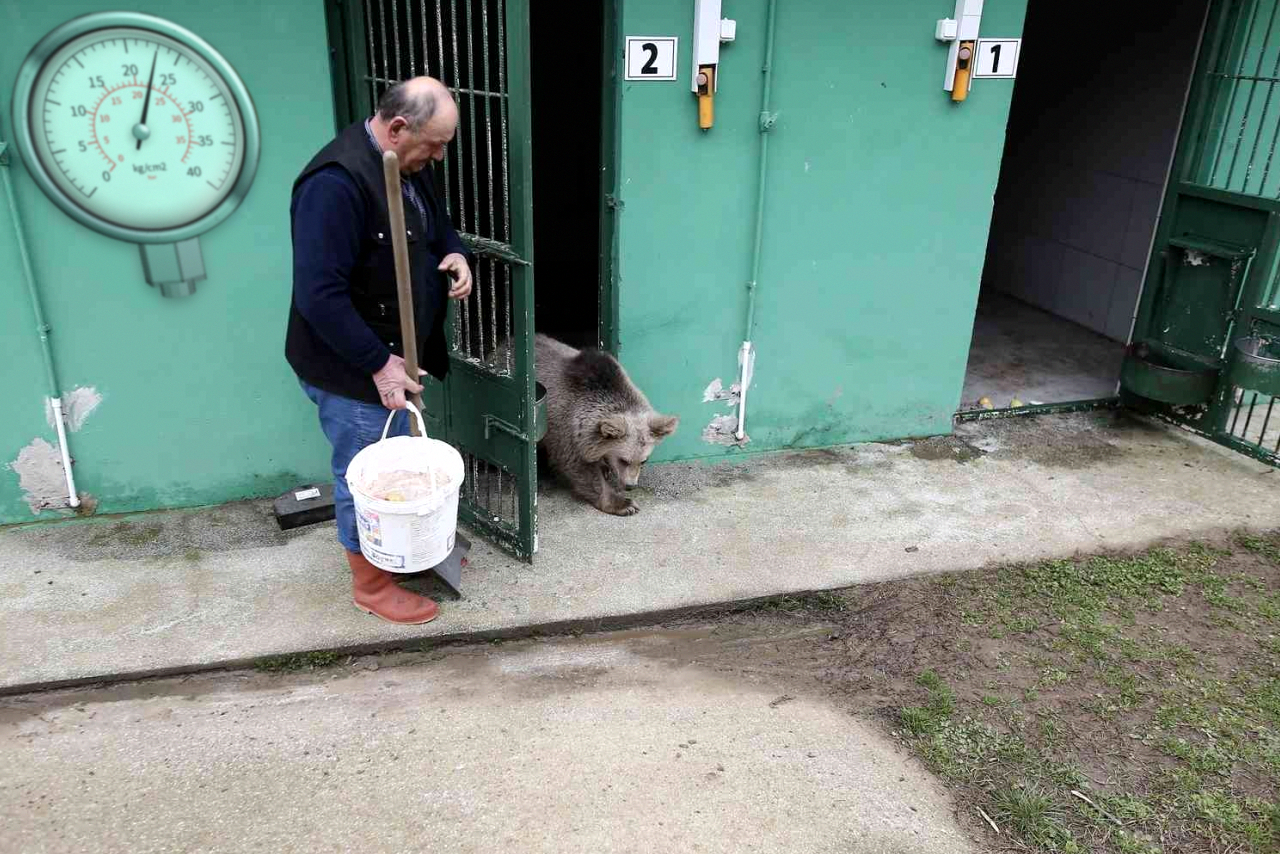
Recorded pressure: 23 kg/cm²
